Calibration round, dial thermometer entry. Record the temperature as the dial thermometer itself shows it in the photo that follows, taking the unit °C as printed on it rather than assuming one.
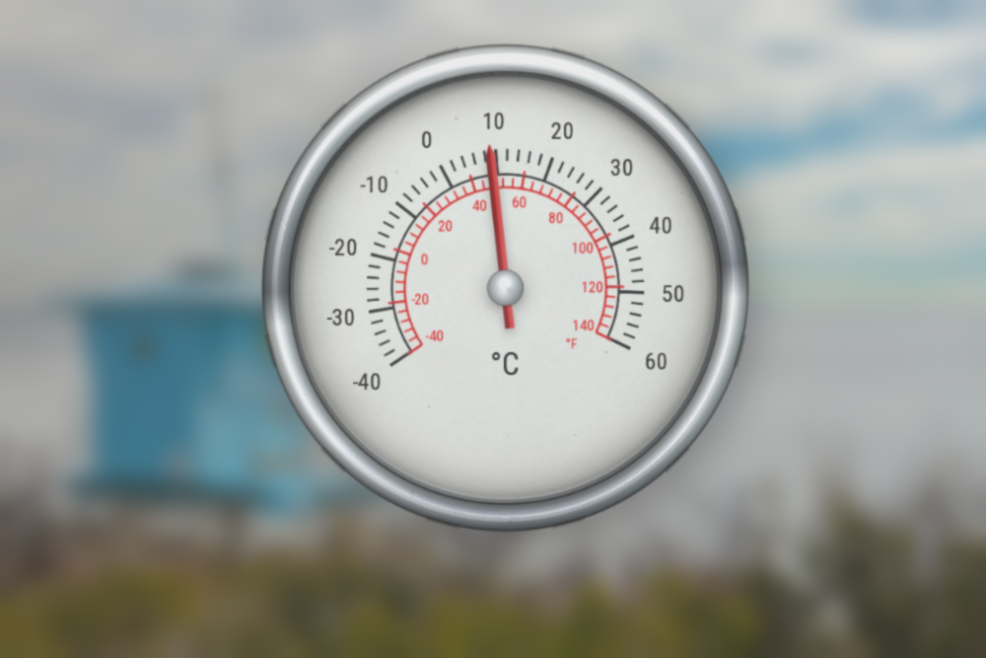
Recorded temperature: 9 °C
